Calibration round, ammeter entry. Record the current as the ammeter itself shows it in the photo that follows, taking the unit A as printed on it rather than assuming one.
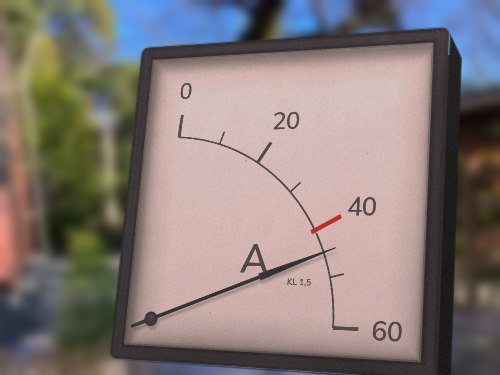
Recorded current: 45 A
